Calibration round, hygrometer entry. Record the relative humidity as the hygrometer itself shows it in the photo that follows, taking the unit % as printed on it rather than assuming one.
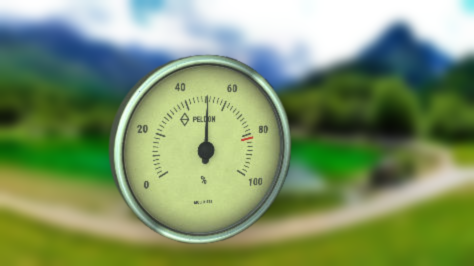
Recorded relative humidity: 50 %
